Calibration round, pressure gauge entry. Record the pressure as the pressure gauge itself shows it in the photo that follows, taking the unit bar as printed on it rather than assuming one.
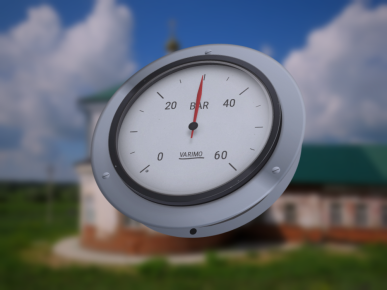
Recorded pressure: 30 bar
